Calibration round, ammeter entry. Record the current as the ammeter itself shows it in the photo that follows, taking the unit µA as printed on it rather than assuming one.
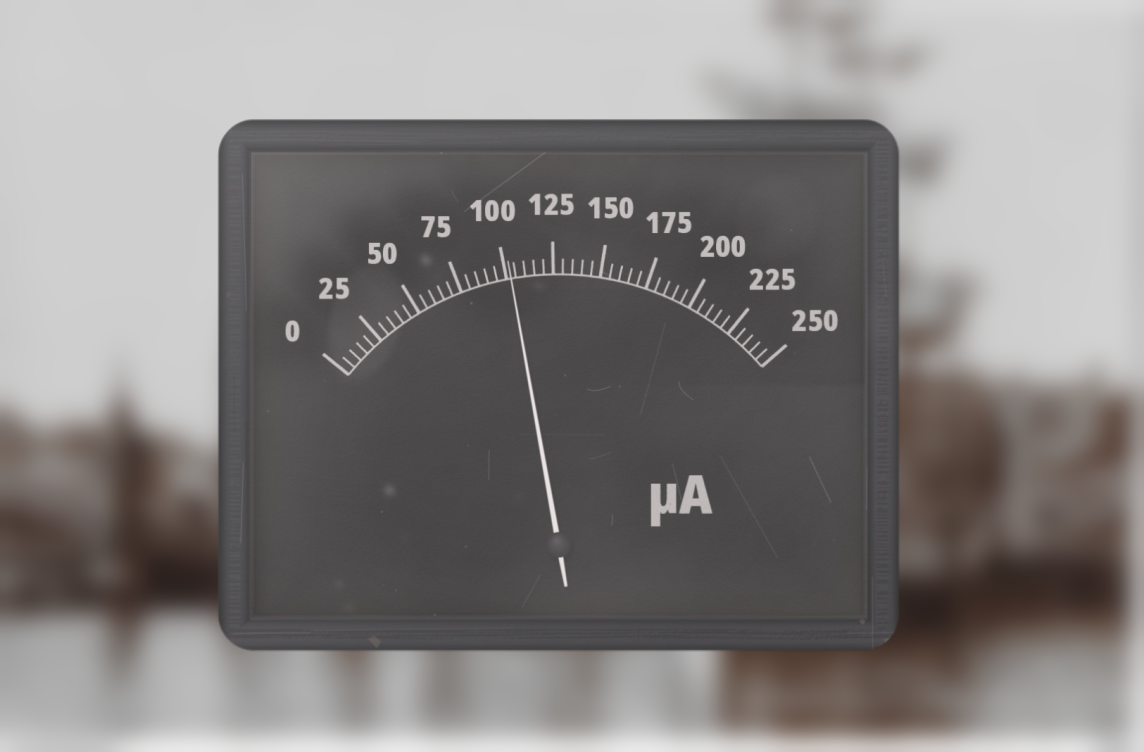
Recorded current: 102.5 µA
